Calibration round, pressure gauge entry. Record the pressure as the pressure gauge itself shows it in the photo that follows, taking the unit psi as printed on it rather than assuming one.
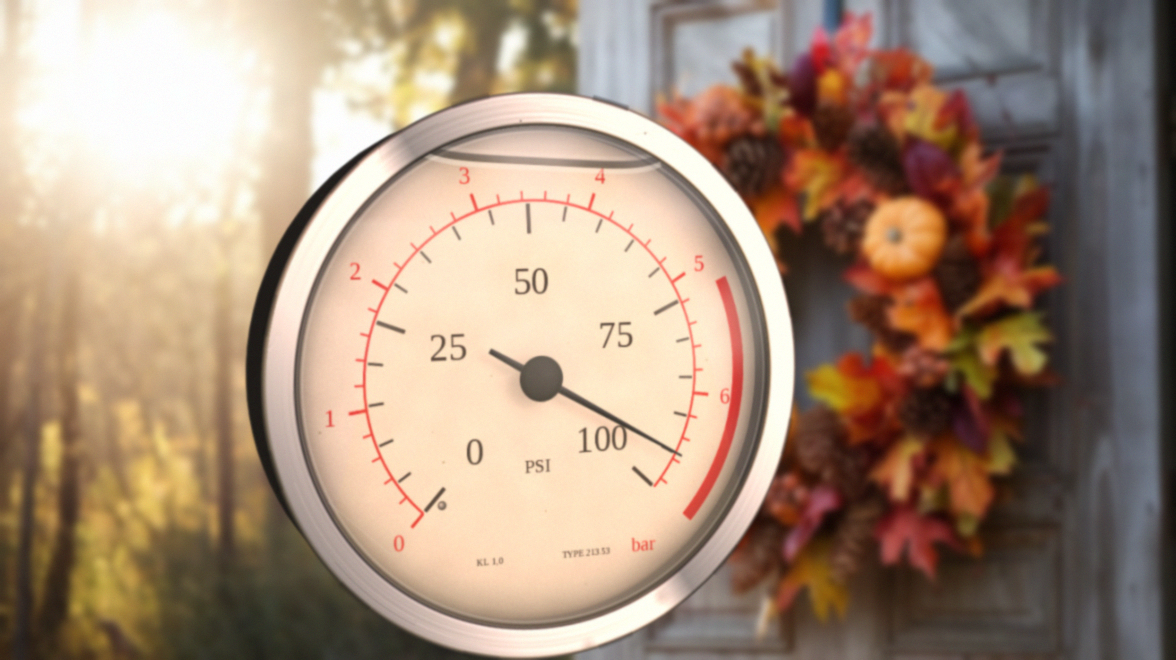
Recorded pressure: 95 psi
